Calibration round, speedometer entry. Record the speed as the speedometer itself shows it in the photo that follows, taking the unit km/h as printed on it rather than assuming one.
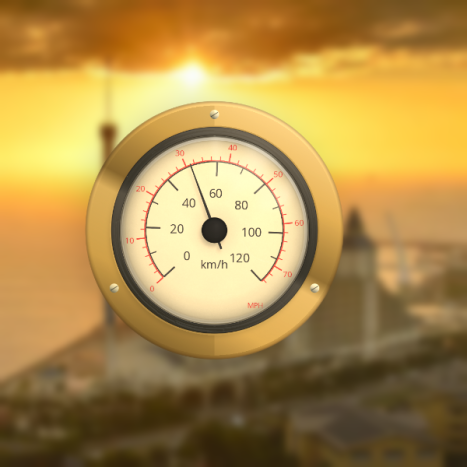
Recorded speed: 50 km/h
